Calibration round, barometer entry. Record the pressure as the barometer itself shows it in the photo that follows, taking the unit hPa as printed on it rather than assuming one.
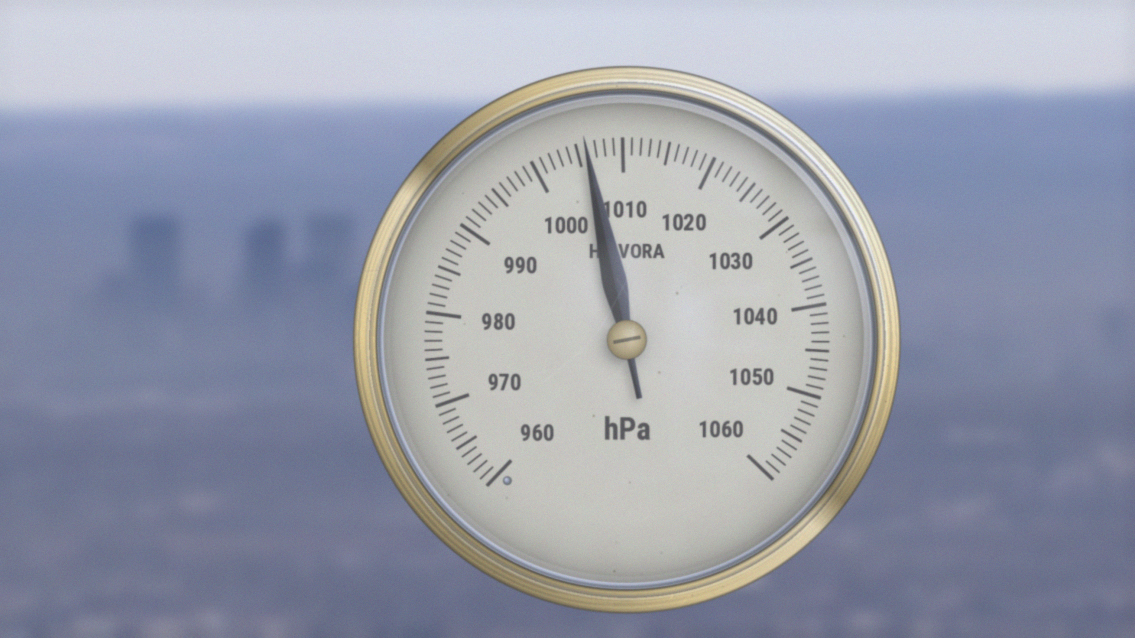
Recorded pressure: 1006 hPa
